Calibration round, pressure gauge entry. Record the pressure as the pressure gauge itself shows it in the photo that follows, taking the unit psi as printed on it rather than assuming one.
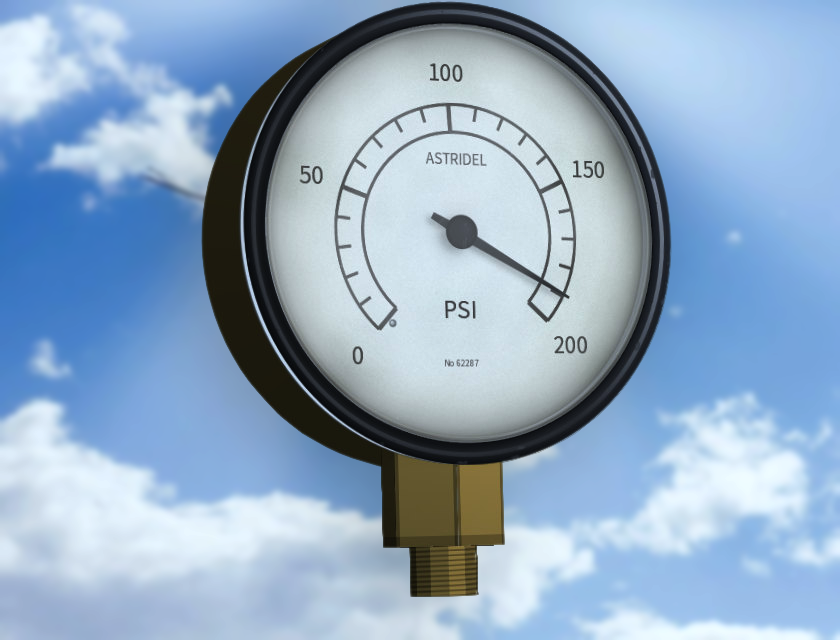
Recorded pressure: 190 psi
